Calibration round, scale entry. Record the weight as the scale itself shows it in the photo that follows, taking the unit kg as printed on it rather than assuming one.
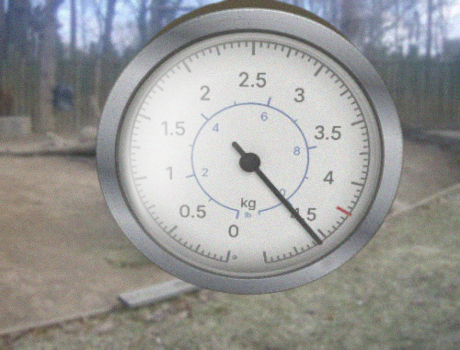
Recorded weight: 4.55 kg
